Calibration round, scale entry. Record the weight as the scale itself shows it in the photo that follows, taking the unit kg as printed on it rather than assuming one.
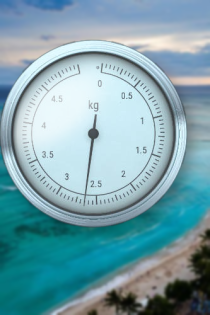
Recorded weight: 2.65 kg
